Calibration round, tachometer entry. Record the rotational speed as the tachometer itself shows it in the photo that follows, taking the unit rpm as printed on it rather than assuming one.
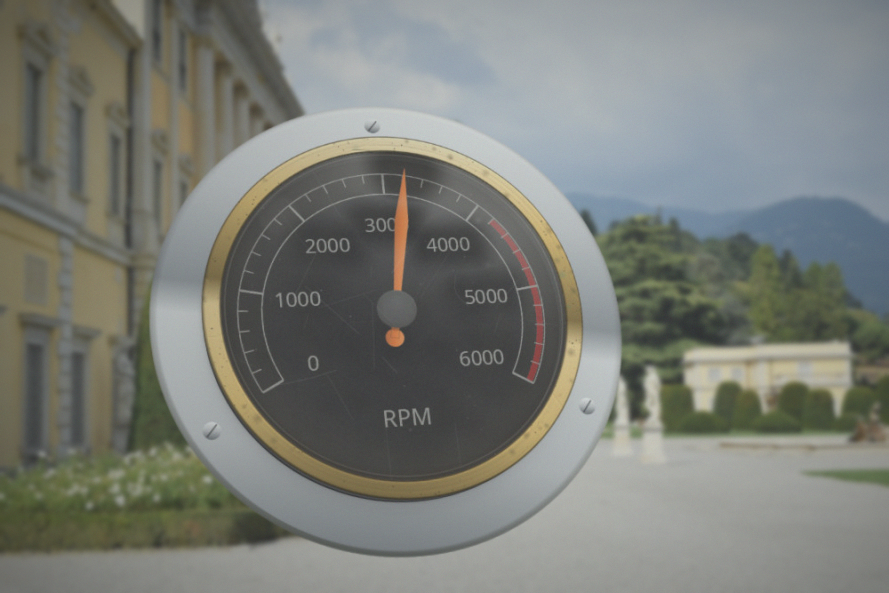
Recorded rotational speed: 3200 rpm
